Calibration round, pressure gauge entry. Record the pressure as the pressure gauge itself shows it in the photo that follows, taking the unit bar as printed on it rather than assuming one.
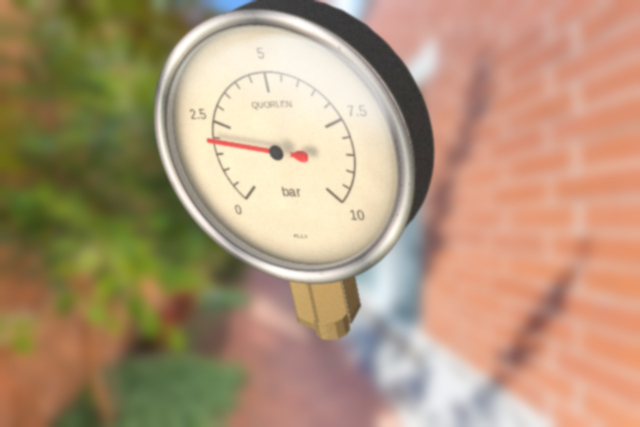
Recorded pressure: 2 bar
